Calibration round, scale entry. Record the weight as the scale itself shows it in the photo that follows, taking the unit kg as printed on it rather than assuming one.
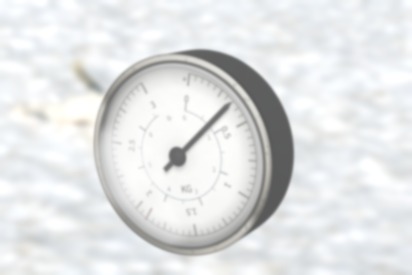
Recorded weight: 0.35 kg
